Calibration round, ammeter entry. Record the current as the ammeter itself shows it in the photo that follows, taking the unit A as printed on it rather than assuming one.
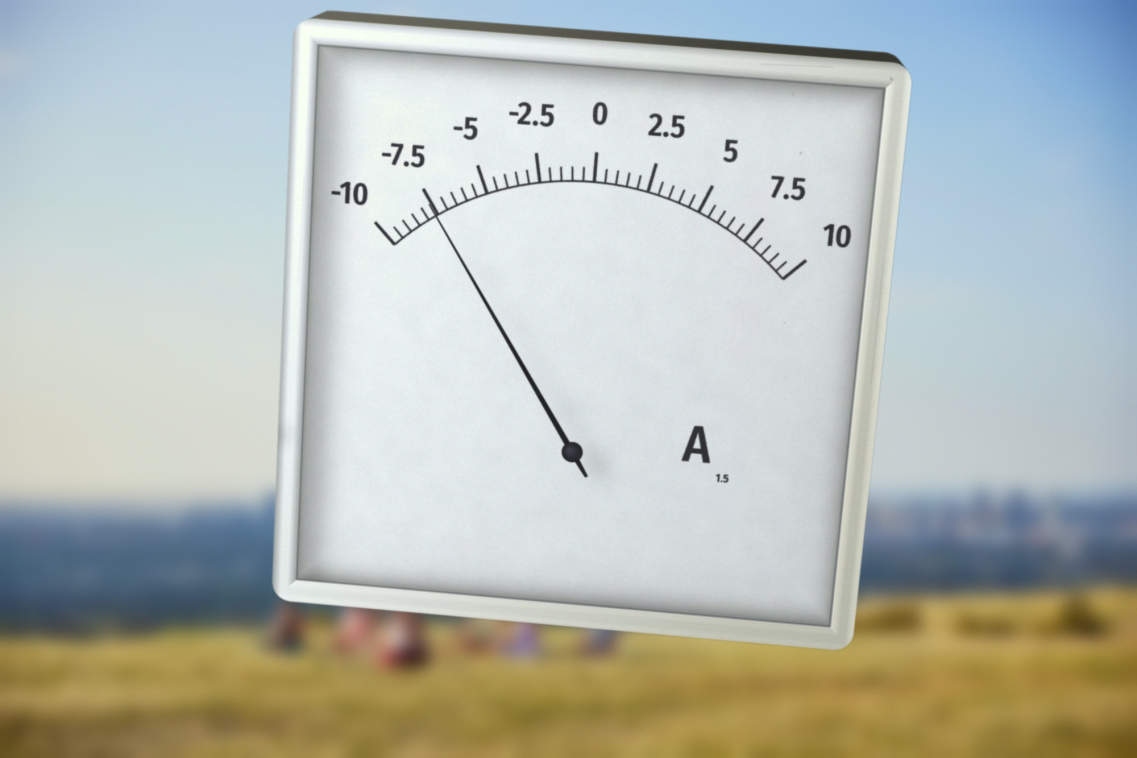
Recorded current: -7.5 A
